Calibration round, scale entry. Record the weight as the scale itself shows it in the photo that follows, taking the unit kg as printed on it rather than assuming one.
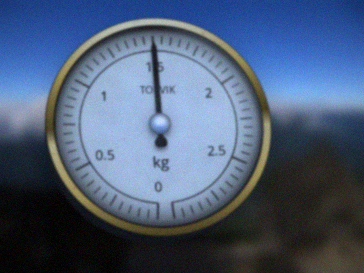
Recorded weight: 1.5 kg
